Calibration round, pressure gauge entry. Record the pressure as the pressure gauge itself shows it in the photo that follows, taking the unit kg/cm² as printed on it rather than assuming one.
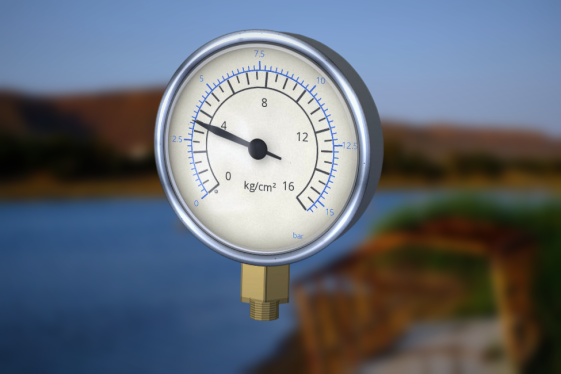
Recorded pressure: 3.5 kg/cm²
